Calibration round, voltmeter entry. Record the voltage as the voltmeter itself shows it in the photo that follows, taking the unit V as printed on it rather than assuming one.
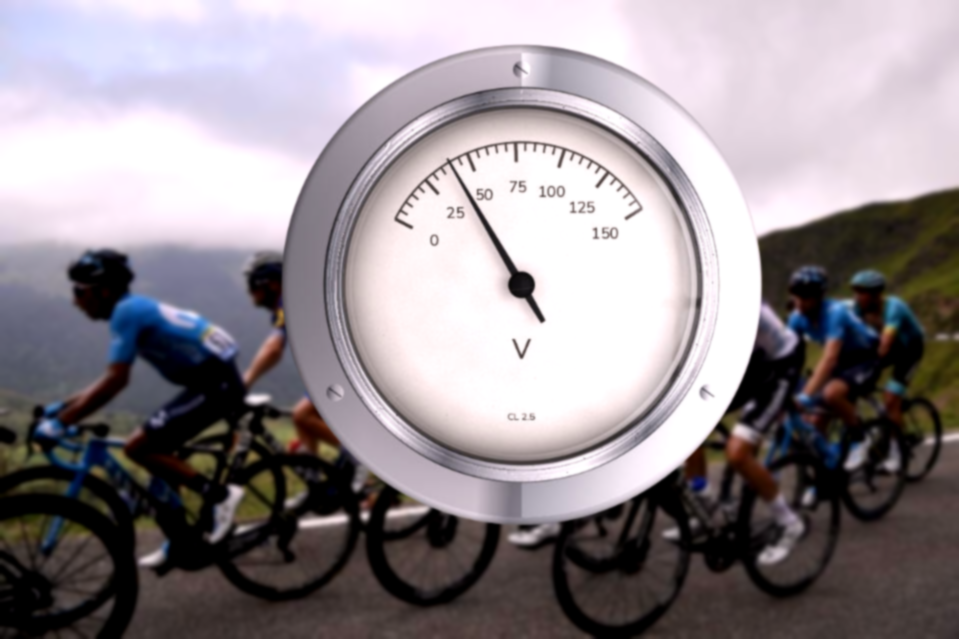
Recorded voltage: 40 V
